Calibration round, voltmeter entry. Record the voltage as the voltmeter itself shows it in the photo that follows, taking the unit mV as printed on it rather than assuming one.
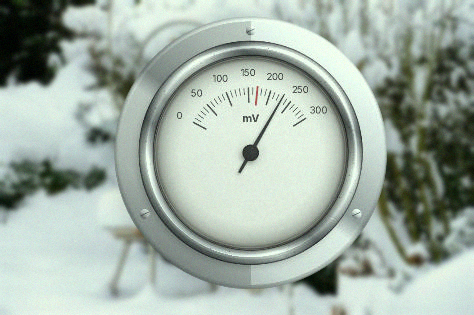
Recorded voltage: 230 mV
